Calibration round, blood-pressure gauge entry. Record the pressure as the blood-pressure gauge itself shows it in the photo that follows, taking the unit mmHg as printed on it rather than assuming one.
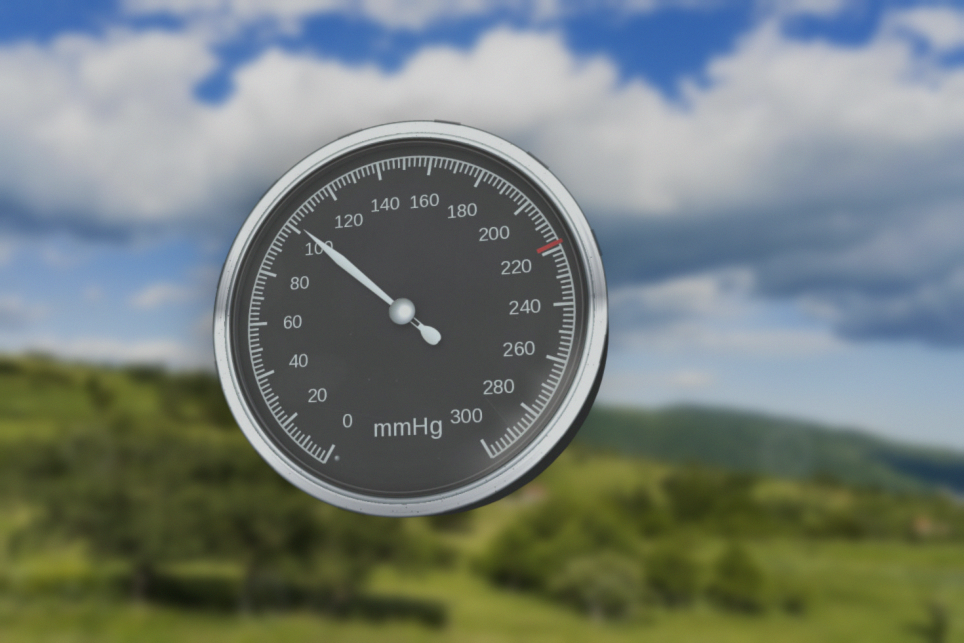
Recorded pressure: 102 mmHg
